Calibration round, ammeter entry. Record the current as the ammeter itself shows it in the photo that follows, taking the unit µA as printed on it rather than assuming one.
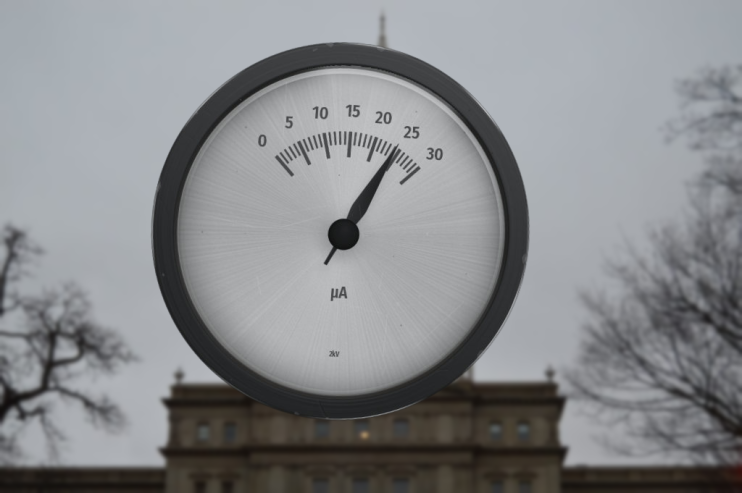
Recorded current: 24 µA
